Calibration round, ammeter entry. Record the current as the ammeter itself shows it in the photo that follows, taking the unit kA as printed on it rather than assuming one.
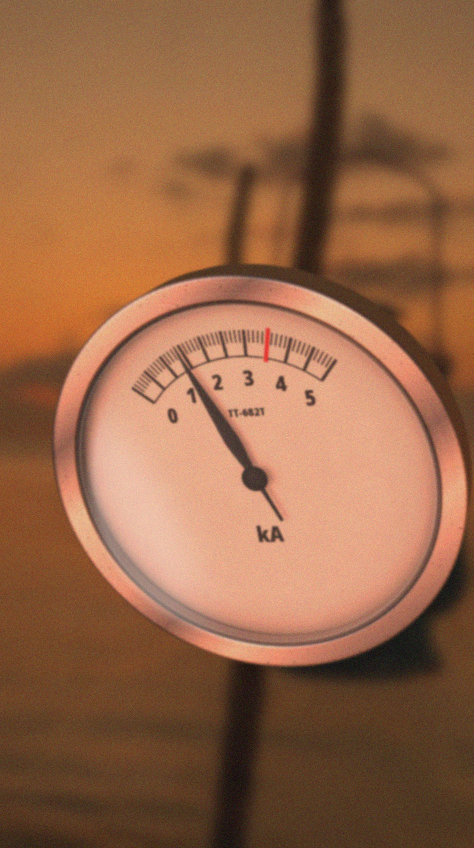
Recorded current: 1.5 kA
